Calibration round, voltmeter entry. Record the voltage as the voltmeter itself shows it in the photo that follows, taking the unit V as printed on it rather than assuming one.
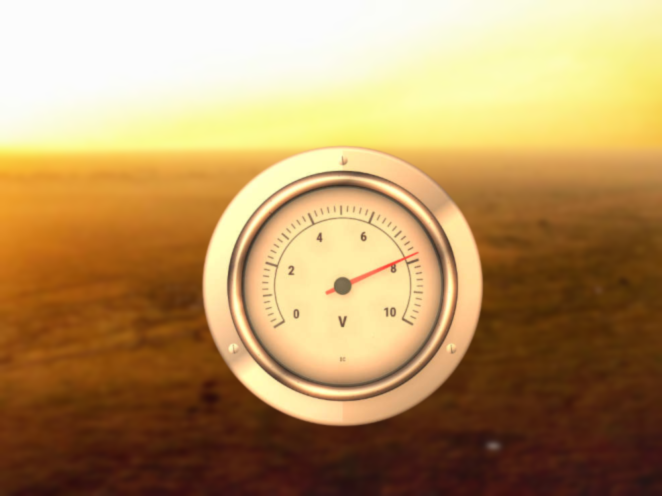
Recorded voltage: 7.8 V
